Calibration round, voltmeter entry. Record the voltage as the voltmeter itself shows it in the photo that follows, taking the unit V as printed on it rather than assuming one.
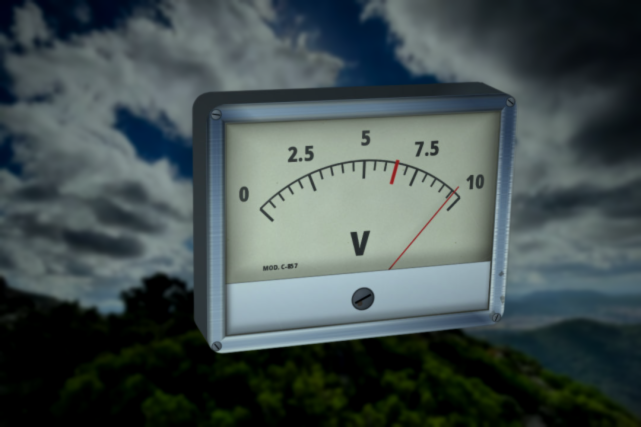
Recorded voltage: 9.5 V
